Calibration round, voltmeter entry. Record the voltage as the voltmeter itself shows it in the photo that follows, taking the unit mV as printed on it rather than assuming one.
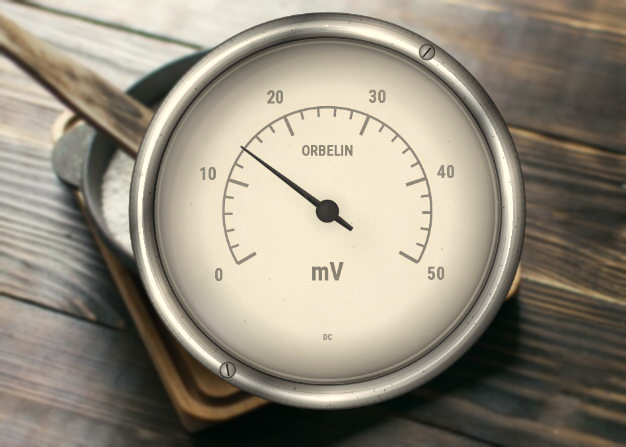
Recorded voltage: 14 mV
